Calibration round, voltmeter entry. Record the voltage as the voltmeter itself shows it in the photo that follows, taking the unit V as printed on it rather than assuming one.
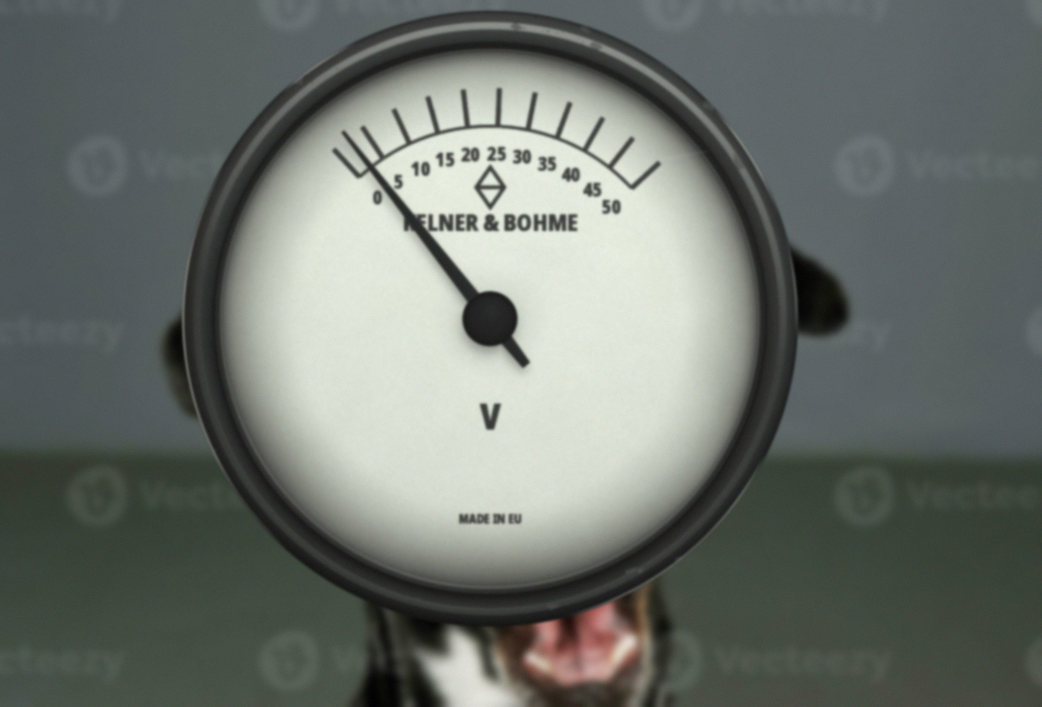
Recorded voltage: 2.5 V
